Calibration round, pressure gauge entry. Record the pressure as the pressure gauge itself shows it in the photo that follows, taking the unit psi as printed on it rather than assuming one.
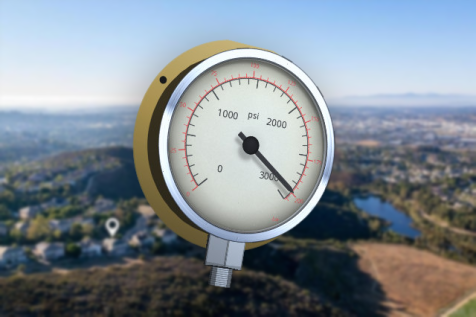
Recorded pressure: 2900 psi
